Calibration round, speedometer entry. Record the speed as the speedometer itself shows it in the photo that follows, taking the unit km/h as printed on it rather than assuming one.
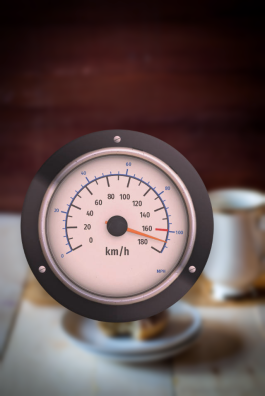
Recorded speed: 170 km/h
